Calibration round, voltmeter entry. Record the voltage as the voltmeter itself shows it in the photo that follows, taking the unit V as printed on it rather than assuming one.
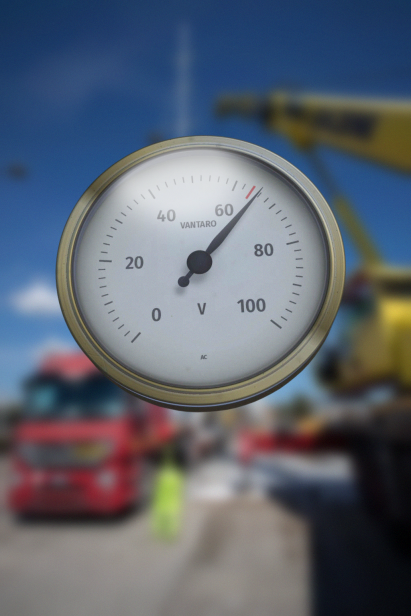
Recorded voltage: 66 V
